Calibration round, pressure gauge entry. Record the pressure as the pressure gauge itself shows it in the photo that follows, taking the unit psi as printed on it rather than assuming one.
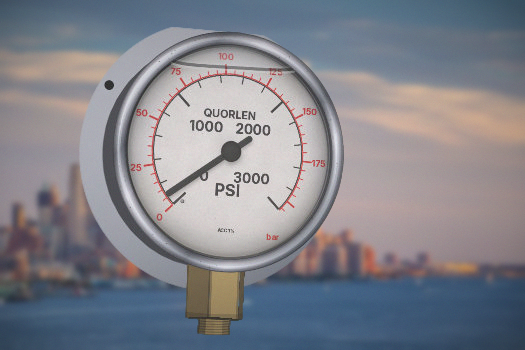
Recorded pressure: 100 psi
